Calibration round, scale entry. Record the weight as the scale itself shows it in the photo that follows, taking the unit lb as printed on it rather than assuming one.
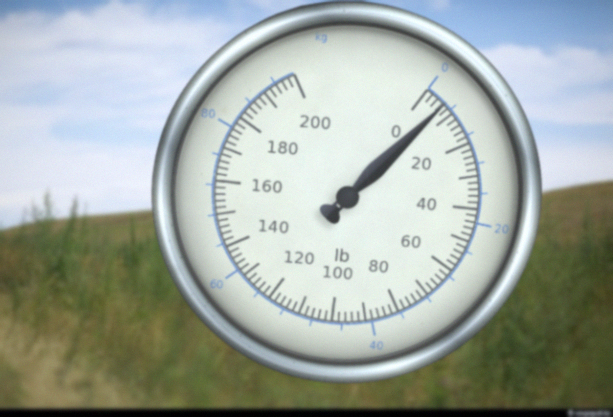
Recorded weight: 6 lb
